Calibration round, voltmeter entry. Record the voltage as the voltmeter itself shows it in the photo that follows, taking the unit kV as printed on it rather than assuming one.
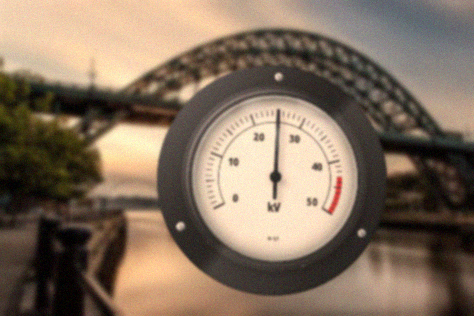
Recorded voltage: 25 kV
